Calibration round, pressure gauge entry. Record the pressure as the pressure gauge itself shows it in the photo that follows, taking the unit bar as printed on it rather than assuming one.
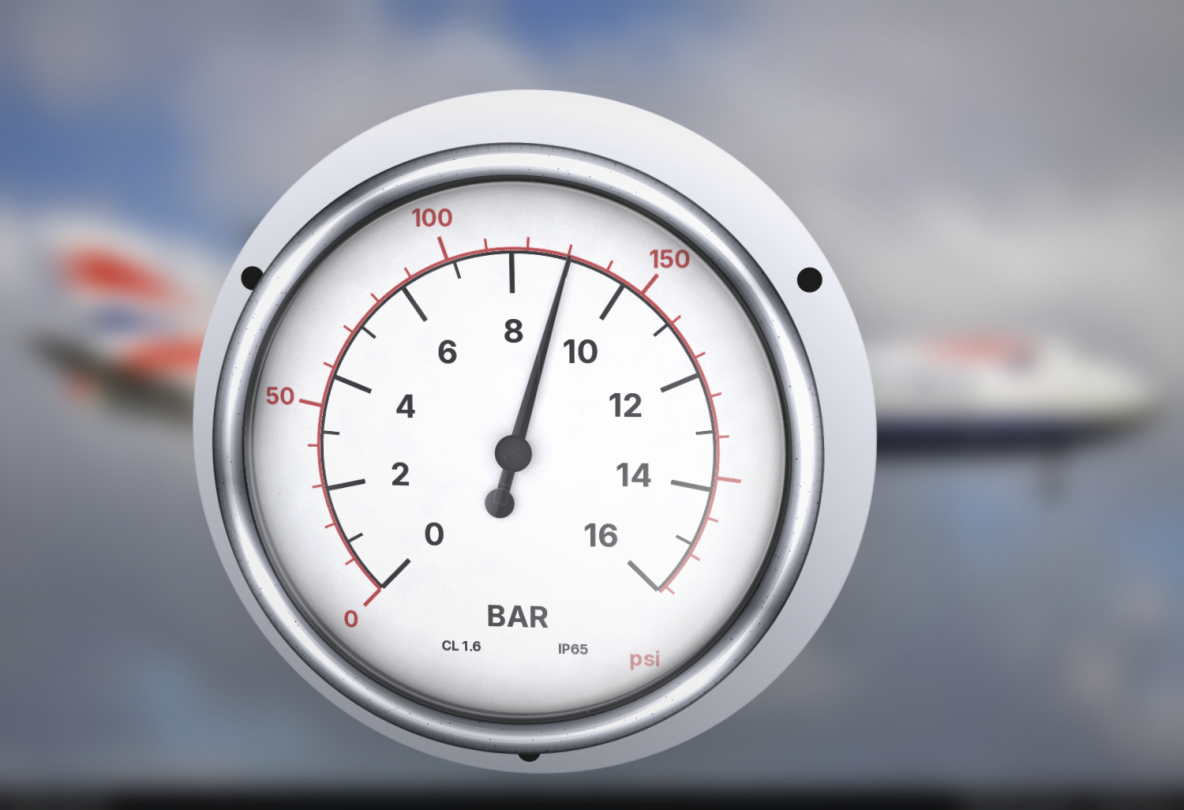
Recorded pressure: 9 bar
